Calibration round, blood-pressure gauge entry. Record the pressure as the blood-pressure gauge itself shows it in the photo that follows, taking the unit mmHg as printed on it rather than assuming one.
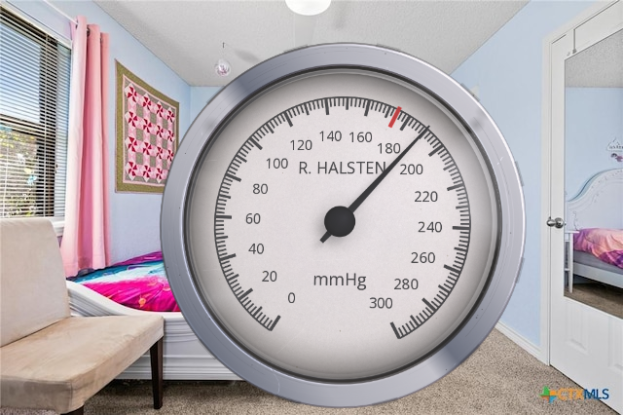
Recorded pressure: 190 mmHg
